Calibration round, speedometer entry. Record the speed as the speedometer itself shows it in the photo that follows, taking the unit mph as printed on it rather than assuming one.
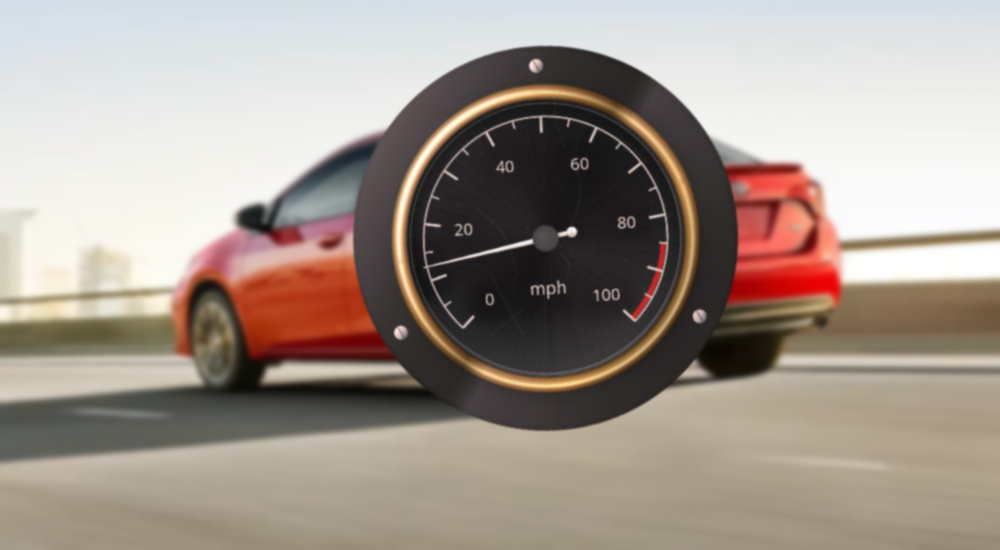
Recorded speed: 12.5 mph
